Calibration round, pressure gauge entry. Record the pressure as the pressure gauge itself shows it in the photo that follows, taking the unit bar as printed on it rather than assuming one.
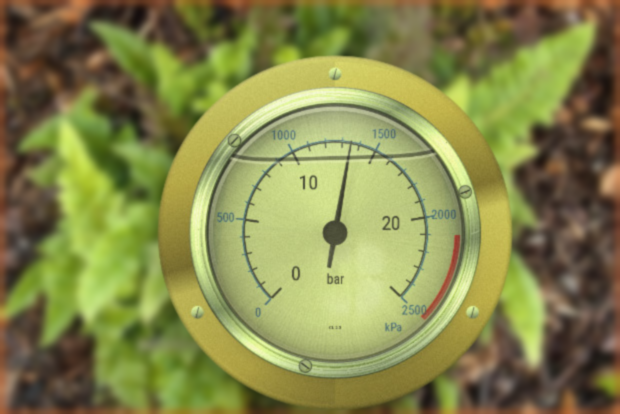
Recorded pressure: 13.5 bar
